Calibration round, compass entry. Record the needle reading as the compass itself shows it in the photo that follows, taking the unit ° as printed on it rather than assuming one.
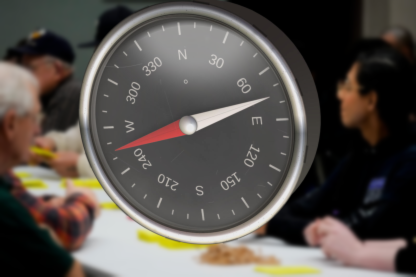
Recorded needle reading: 255 °
